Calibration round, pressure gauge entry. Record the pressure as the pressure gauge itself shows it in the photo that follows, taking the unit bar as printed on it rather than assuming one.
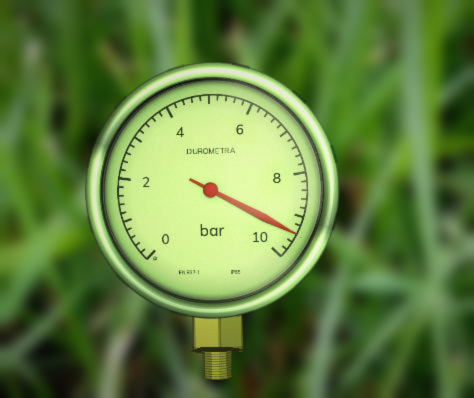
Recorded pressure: 9.4 bar
